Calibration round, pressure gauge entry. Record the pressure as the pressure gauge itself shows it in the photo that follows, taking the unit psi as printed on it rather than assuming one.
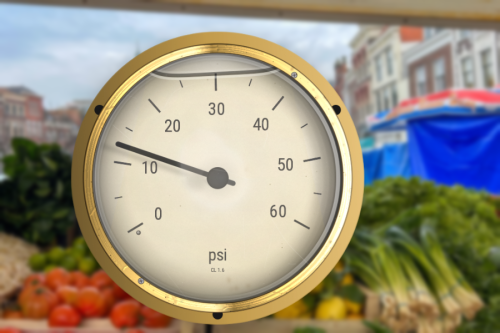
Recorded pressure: 12.5 psi
